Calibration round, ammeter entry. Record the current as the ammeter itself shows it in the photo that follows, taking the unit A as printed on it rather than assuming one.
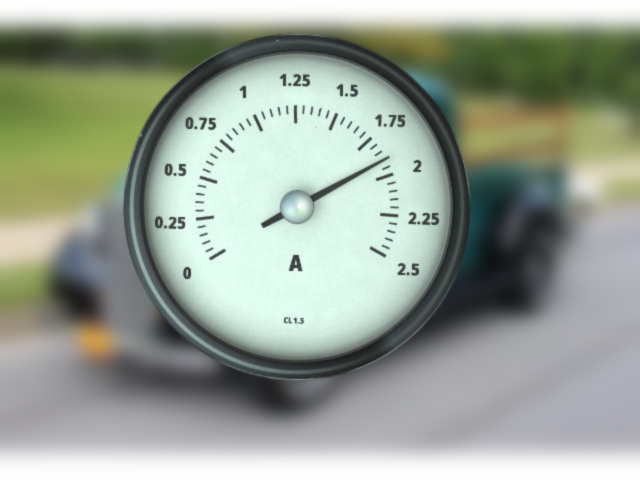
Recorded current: 1.9 A
